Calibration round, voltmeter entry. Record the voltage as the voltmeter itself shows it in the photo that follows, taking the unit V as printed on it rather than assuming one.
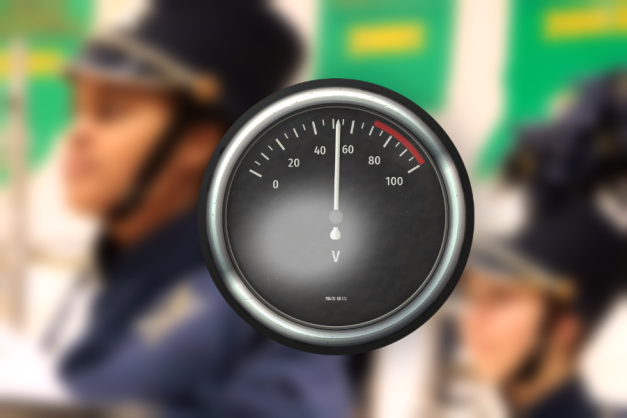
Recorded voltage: 52.5 V
